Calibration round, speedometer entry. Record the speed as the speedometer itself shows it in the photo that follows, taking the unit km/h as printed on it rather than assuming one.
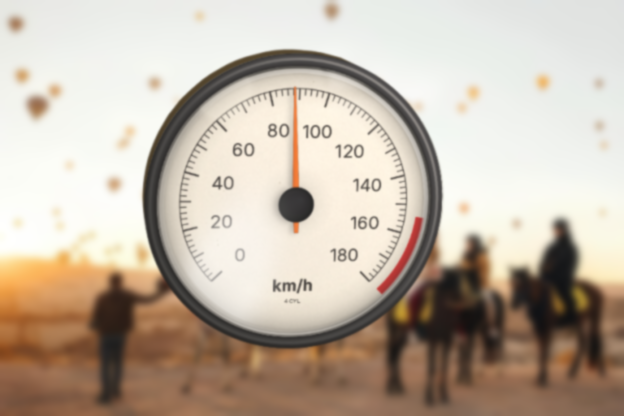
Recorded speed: 88 km/h
